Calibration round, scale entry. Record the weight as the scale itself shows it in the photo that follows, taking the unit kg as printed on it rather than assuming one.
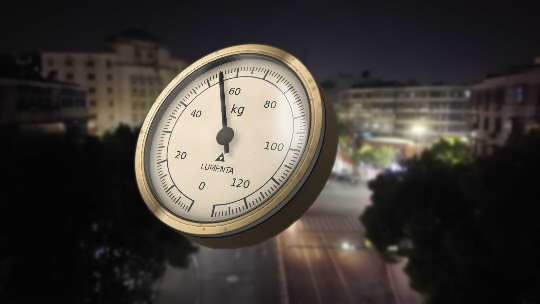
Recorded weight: 55 kg
